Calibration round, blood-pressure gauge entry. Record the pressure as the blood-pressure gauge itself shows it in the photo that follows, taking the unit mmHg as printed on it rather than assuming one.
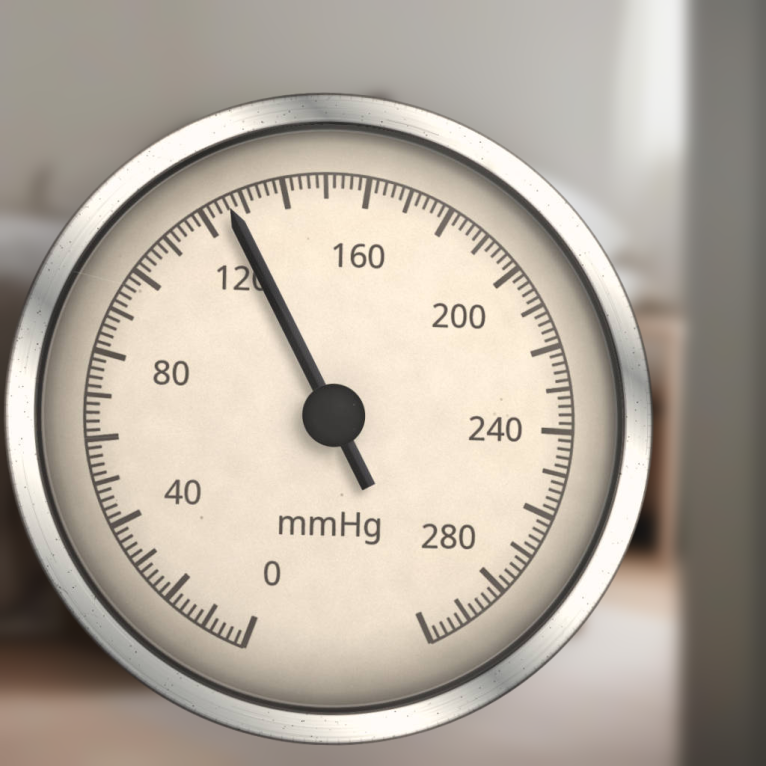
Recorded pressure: 126 mmHg
